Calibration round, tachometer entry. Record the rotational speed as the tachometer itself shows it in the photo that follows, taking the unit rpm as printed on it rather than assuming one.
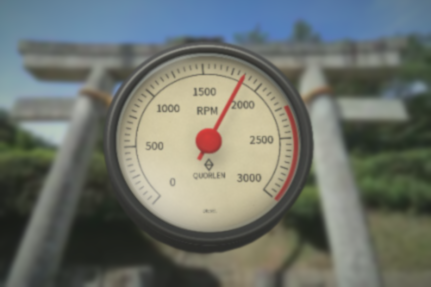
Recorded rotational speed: 1850 rpm
